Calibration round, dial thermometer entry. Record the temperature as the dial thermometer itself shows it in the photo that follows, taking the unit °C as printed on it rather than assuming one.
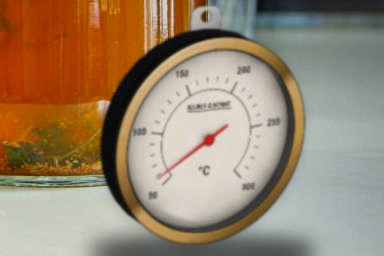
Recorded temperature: 60 °C
